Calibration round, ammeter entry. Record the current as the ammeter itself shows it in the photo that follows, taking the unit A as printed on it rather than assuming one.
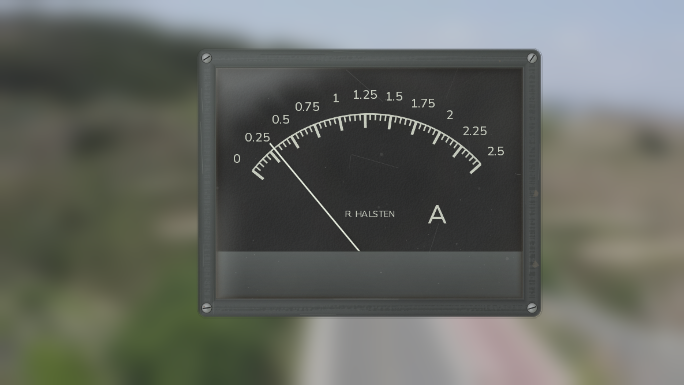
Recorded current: 0.3 A
